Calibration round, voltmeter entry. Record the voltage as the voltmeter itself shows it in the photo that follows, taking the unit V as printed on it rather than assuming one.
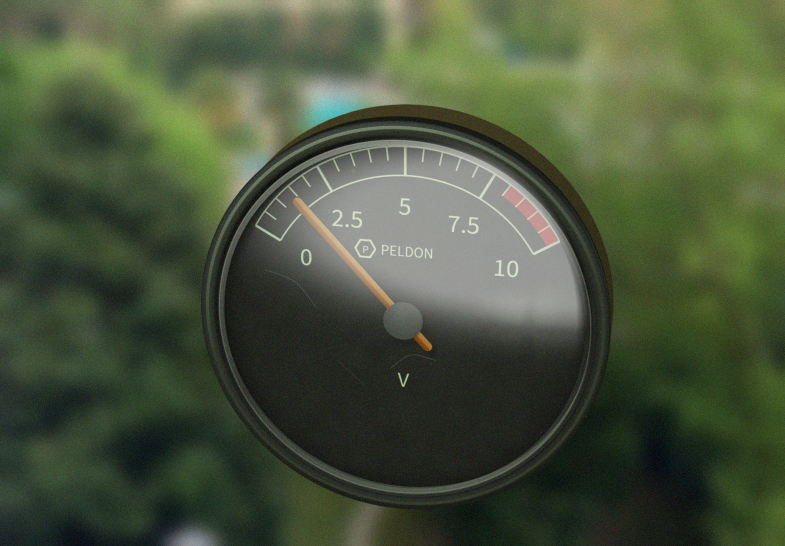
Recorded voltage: 1.5 V
